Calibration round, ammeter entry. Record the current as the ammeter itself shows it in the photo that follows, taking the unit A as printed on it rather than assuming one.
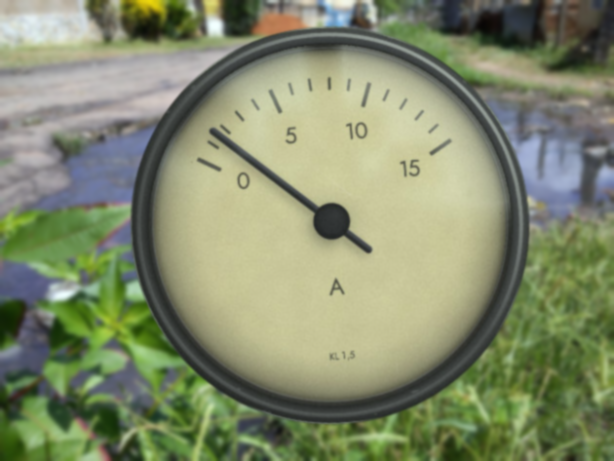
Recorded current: 1.5 A
